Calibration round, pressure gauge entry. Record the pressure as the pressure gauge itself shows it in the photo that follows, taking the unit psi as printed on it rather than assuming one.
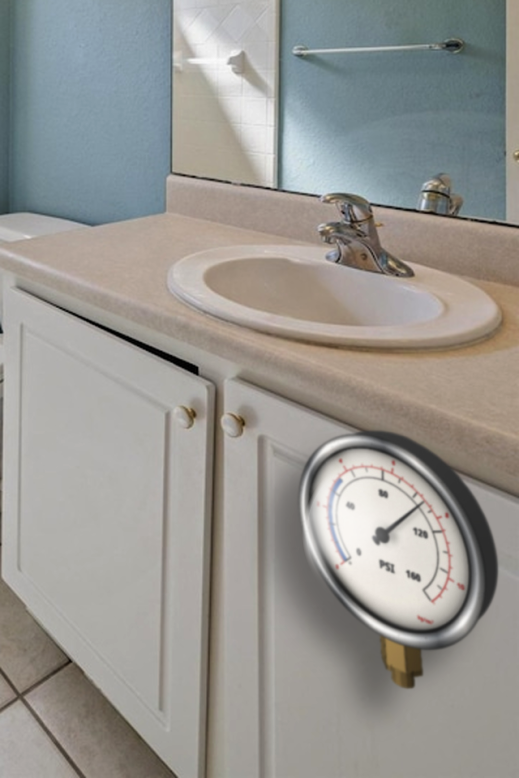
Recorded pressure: 105 psi
